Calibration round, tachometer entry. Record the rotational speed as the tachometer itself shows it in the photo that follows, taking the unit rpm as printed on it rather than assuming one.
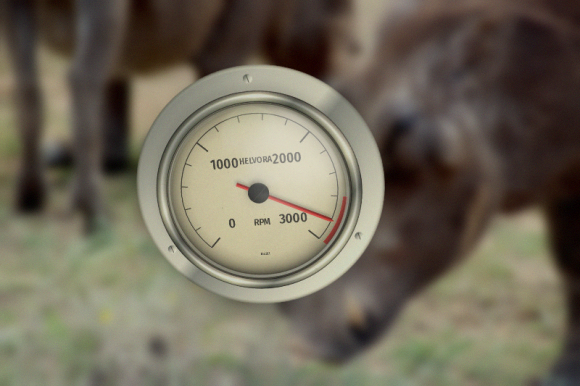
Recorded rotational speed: 2800 rpm
